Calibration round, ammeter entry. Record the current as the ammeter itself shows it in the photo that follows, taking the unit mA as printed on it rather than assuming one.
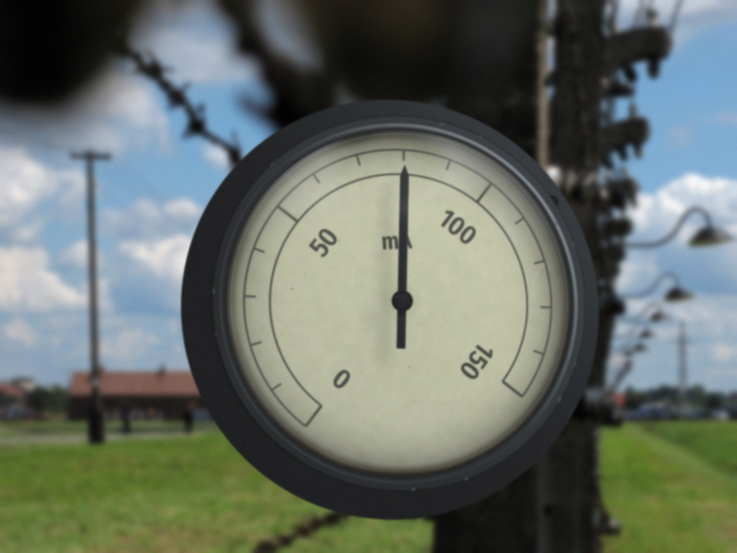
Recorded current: 80 mA
